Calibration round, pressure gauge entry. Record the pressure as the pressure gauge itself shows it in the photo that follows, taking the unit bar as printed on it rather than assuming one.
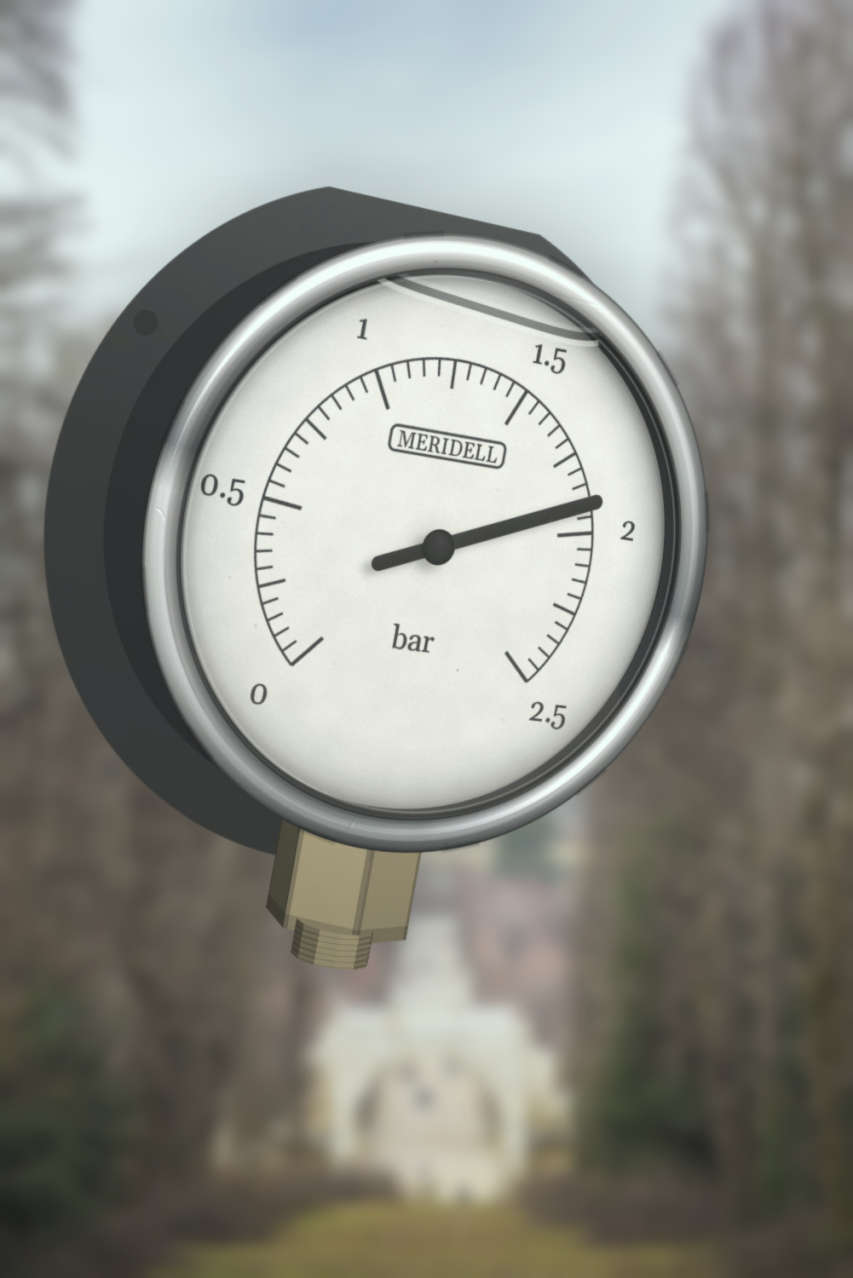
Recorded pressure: 1.9 bar
